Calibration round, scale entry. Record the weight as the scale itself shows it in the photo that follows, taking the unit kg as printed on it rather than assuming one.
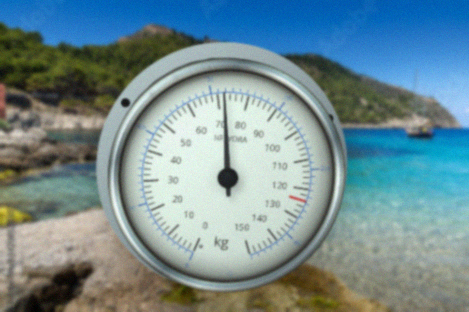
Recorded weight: 72 kg
